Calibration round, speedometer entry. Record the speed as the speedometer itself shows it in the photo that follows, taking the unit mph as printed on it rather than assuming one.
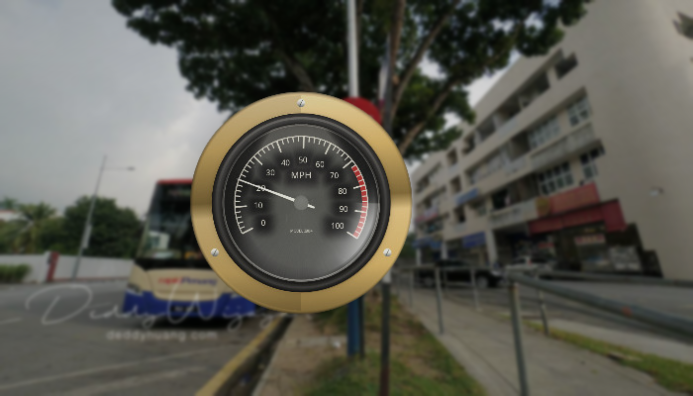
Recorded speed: 20 mph
